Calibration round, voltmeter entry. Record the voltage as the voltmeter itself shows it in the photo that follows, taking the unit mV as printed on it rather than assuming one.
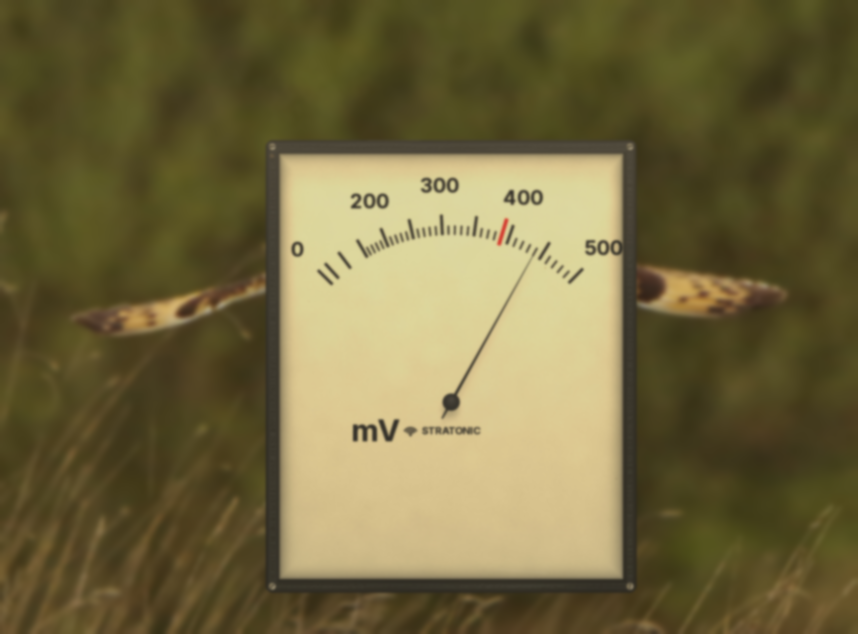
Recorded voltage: 440 mV
